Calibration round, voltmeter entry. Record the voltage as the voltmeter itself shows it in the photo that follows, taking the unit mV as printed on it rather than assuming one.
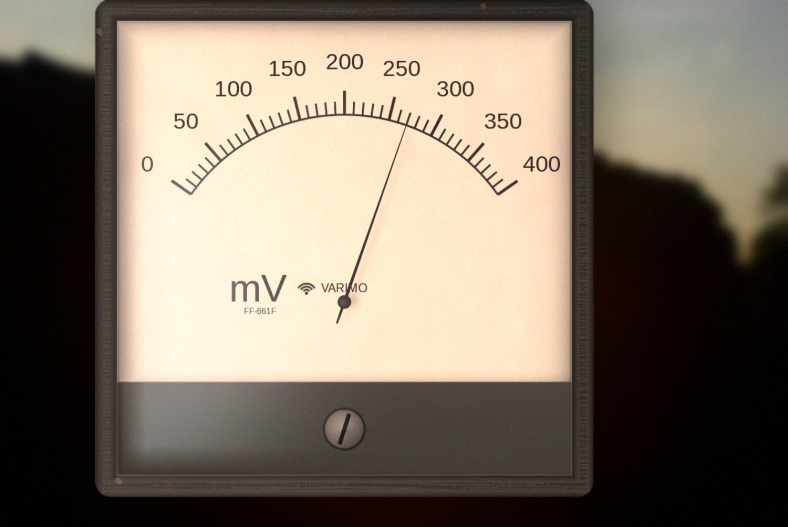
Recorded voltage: 270 mV
